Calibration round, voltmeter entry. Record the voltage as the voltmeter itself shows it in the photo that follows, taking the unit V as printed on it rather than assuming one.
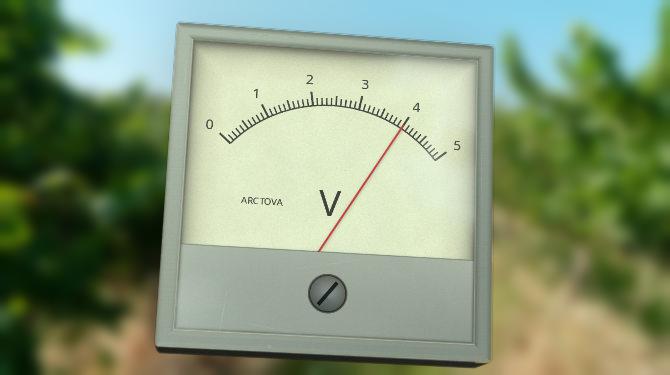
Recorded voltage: 4 V
